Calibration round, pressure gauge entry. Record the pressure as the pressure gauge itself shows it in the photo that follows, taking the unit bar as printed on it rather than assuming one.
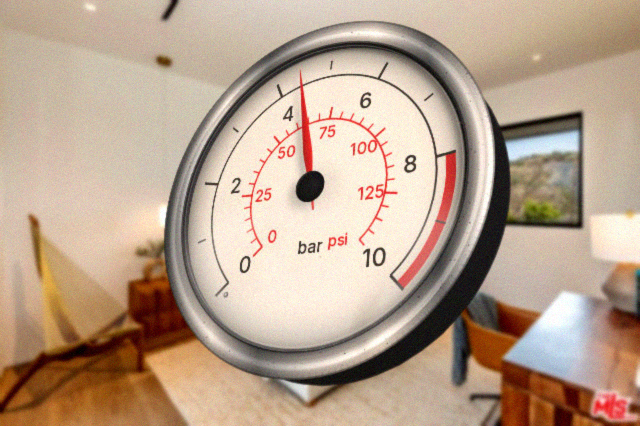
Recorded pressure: 4.5 bar
